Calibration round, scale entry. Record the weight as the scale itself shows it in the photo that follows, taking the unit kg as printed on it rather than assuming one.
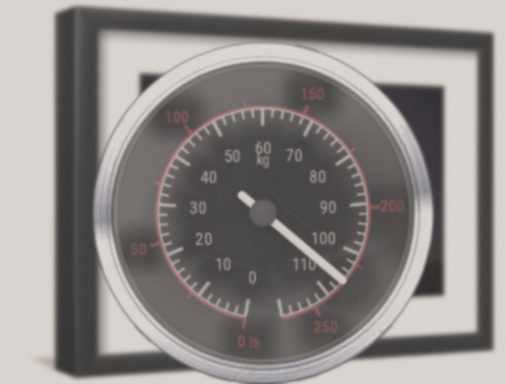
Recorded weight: 106 kg
